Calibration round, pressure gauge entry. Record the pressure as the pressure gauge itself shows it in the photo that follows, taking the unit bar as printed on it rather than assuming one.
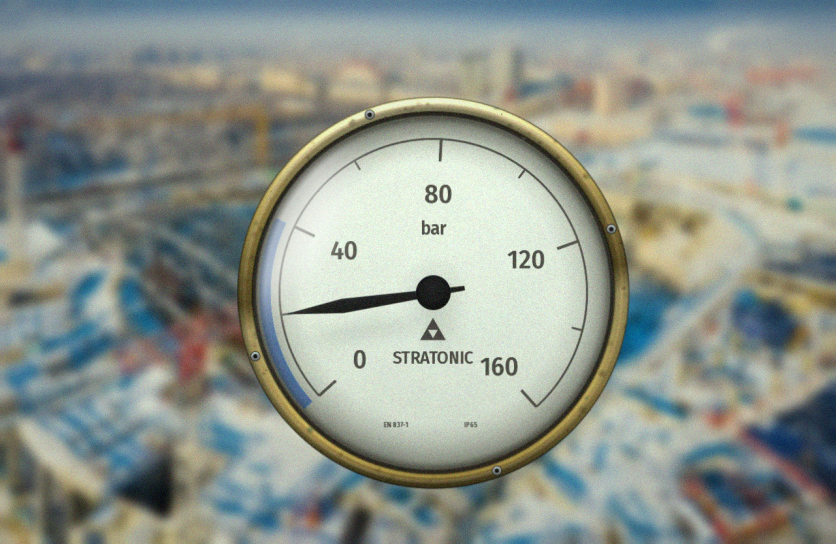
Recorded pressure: 20 bar
